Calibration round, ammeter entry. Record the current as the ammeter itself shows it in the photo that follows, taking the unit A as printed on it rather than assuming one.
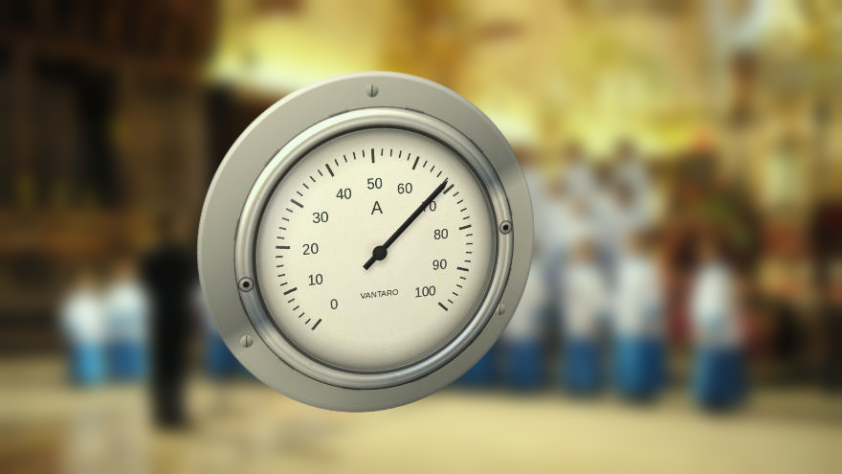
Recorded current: 68 A
